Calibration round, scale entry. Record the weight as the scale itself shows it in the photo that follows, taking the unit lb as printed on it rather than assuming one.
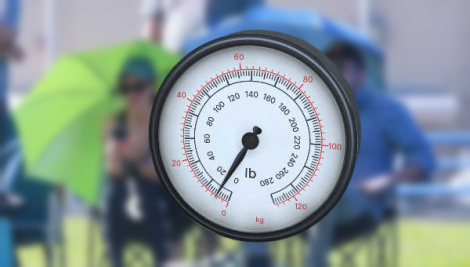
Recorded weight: 10 lb
